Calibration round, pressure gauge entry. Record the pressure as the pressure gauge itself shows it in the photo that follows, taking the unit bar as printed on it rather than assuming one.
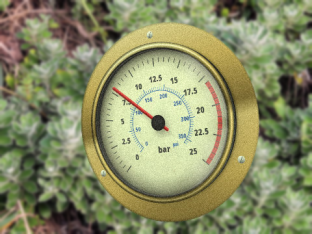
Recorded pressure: 8 bar
